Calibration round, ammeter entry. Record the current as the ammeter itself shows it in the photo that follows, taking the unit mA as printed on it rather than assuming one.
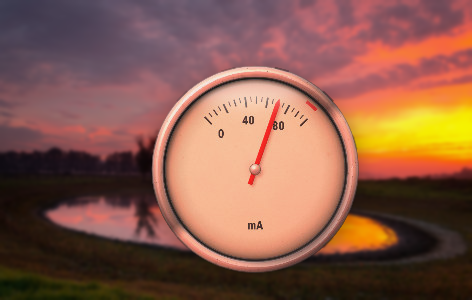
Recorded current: 70 mA
